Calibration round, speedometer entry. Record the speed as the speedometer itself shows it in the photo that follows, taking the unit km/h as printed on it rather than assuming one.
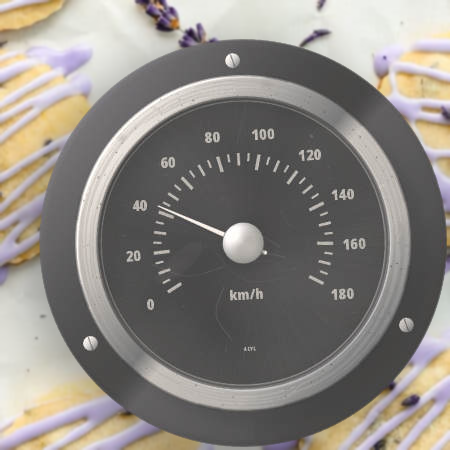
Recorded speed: 42.5 km/h
